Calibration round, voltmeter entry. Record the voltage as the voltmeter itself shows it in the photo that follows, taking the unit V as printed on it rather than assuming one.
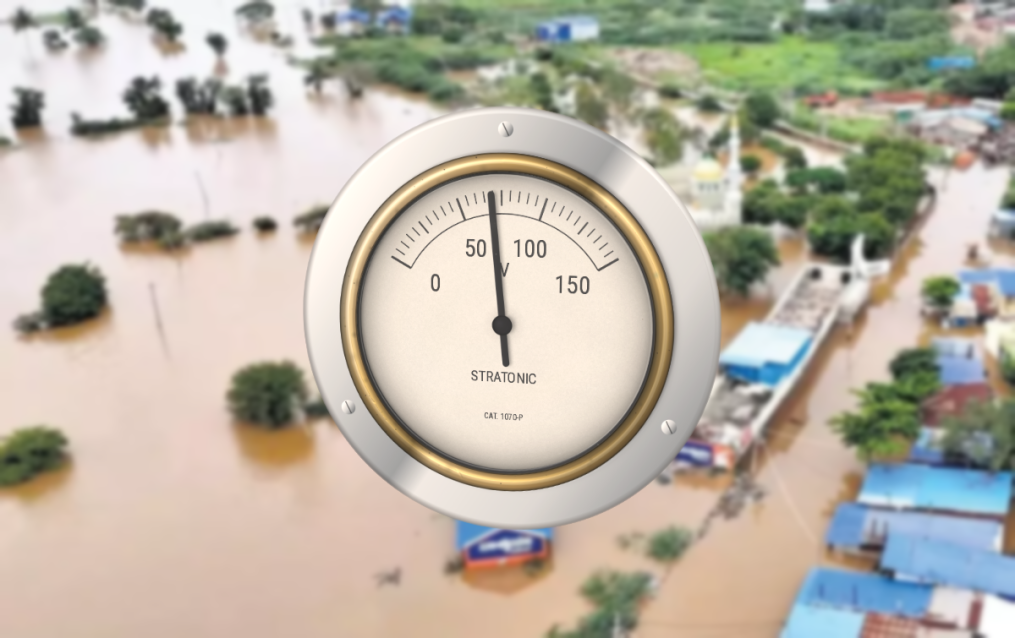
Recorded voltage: 70 V
